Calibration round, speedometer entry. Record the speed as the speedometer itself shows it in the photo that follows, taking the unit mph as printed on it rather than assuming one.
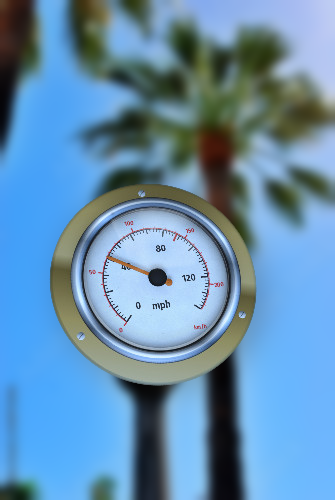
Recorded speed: 40 mph
